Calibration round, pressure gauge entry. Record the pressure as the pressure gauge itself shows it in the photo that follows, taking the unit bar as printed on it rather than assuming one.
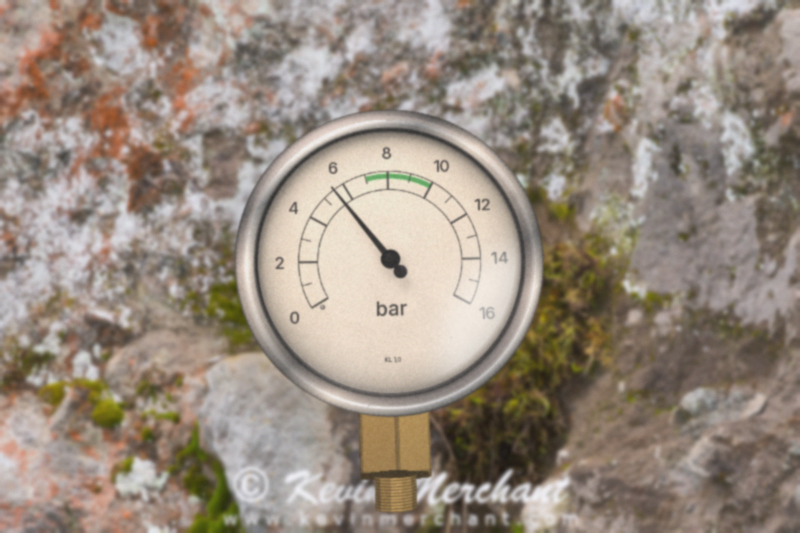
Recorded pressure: 5.5 bar
